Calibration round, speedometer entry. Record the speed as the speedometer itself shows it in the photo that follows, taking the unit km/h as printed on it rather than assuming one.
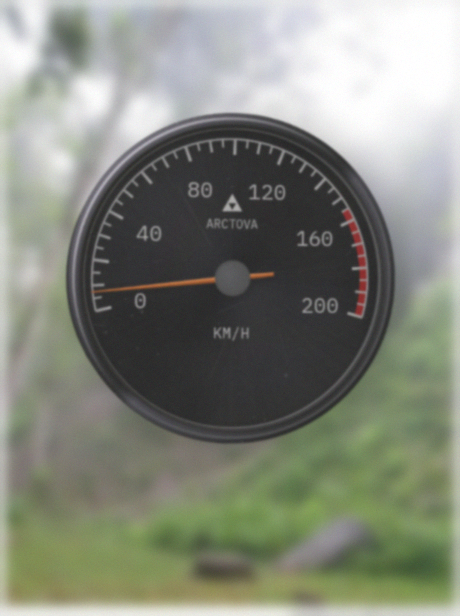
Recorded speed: 7.5 km/h
